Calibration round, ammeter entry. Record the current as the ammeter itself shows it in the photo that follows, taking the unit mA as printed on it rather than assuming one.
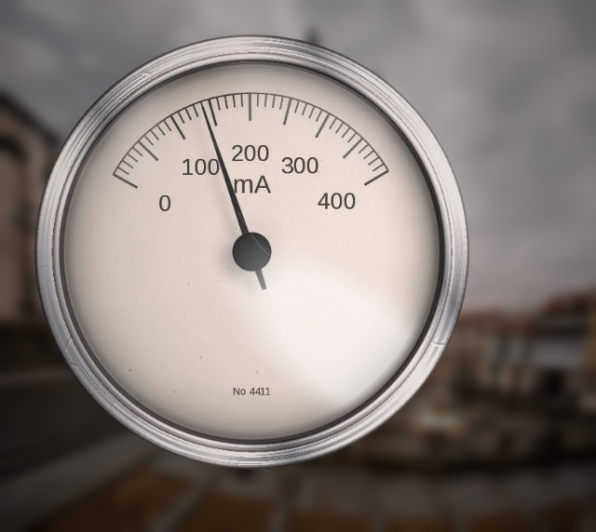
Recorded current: 140 mA
